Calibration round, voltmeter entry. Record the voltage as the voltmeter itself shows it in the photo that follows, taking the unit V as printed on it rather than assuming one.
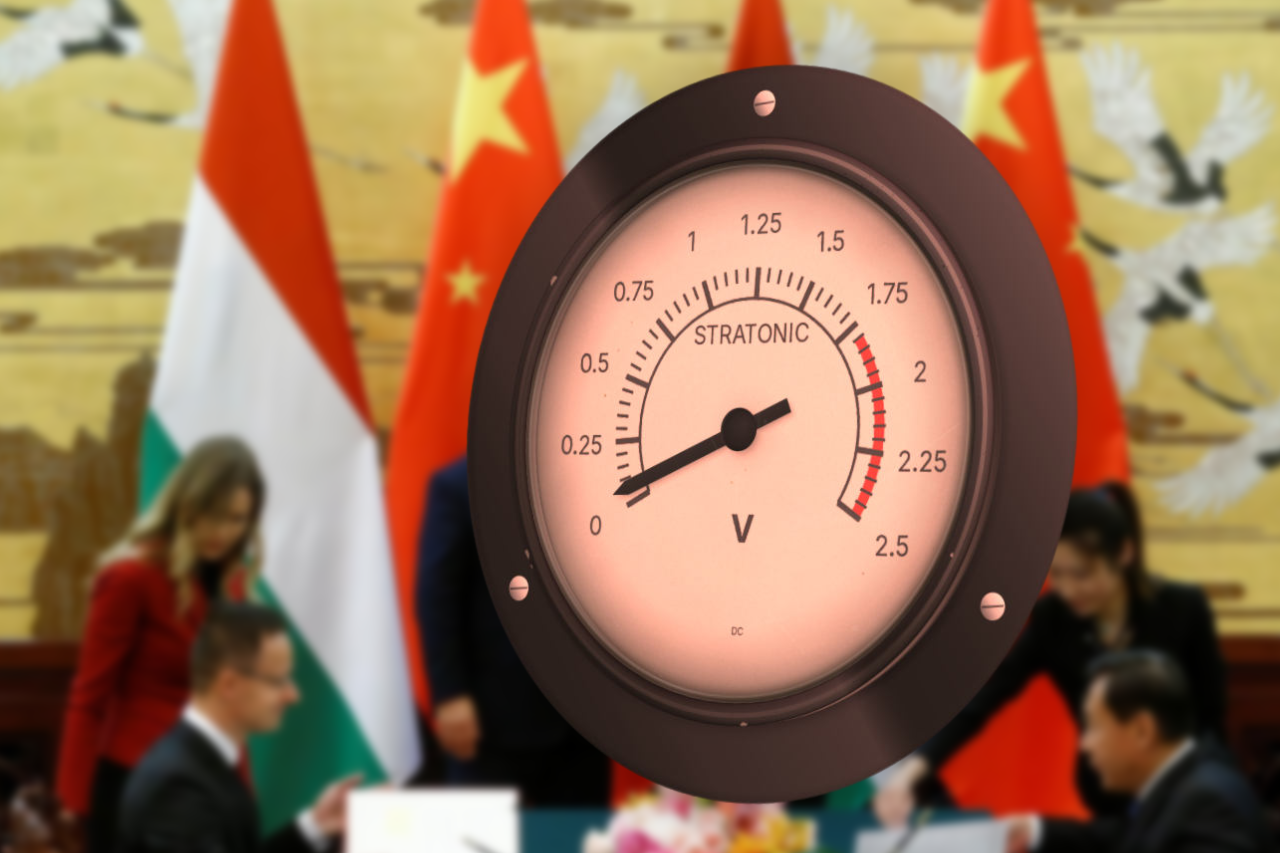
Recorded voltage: 0.05 V
